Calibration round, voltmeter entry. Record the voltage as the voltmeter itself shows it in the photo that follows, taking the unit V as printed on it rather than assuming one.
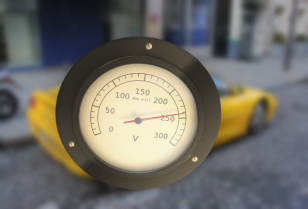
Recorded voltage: 240 V
